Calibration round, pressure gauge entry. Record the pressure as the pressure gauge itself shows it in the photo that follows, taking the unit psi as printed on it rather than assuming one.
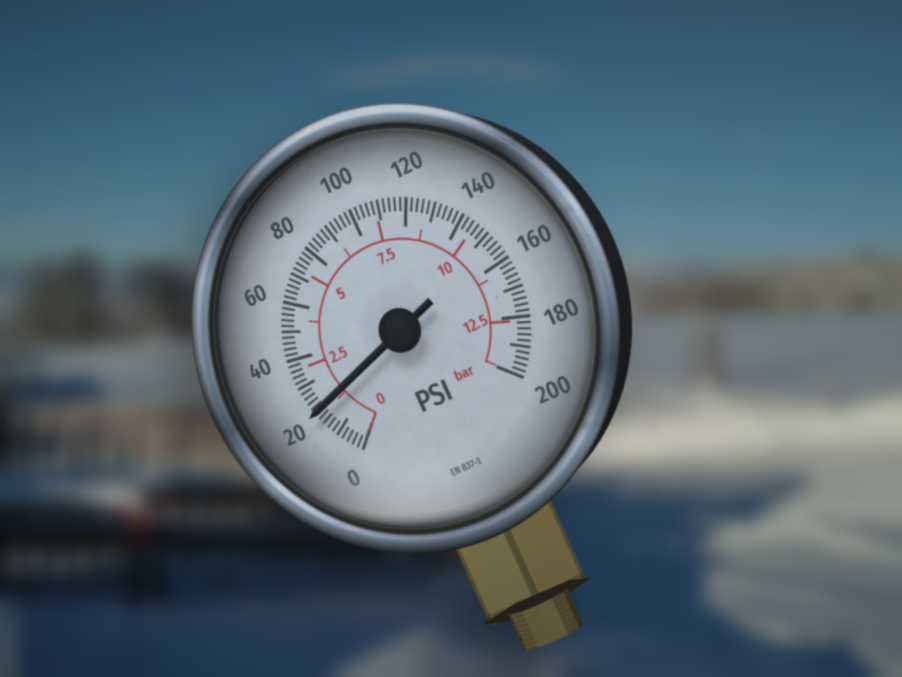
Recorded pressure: 20 psi
